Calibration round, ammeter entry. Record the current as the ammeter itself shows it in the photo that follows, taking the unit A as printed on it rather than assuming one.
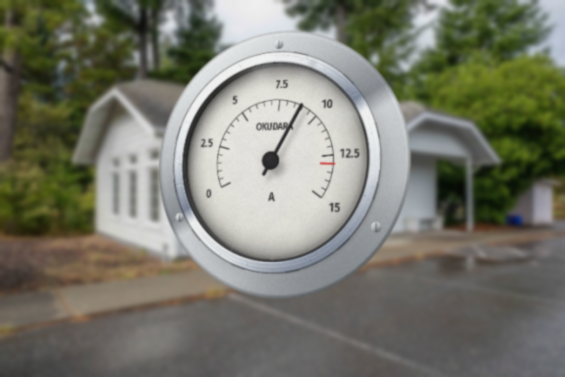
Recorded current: 9 A
